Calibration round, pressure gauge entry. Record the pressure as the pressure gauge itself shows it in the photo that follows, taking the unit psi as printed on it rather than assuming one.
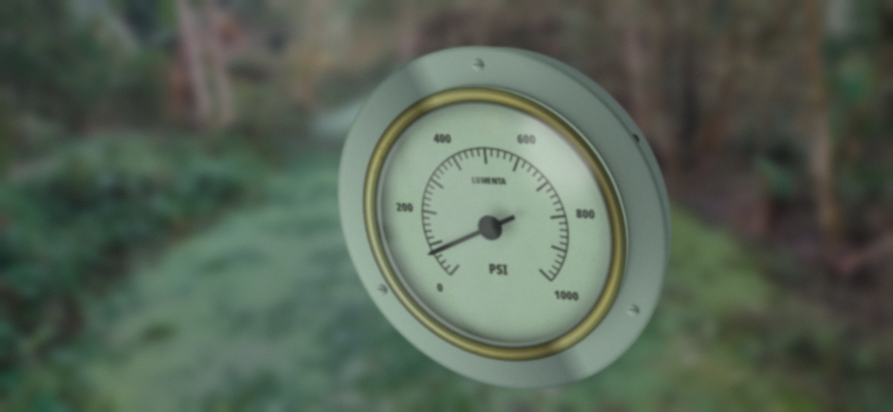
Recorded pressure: 80 psi
